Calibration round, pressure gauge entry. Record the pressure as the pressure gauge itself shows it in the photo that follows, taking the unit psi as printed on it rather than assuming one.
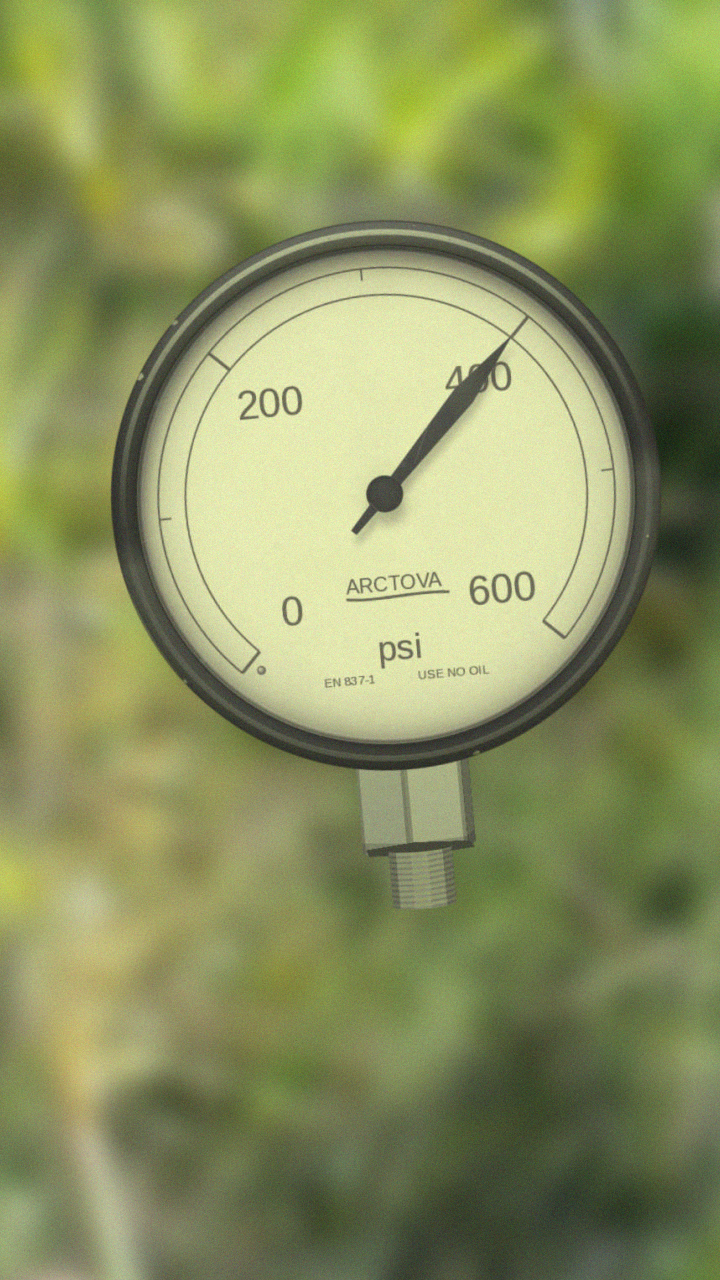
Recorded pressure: 400 psi
